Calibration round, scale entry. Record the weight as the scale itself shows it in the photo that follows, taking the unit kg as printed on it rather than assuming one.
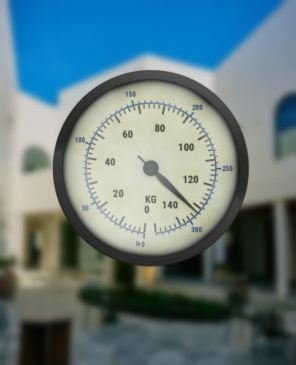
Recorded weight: 132 kg
